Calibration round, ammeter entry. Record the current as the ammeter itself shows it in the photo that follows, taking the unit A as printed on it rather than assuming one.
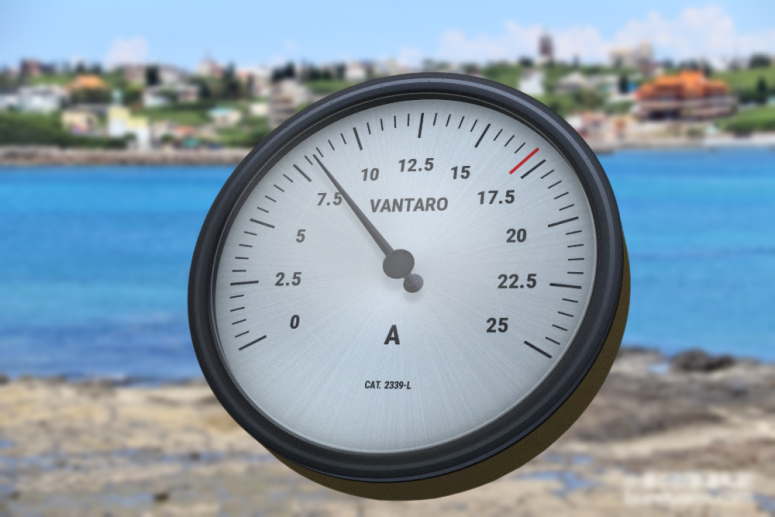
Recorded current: 8.25 A
